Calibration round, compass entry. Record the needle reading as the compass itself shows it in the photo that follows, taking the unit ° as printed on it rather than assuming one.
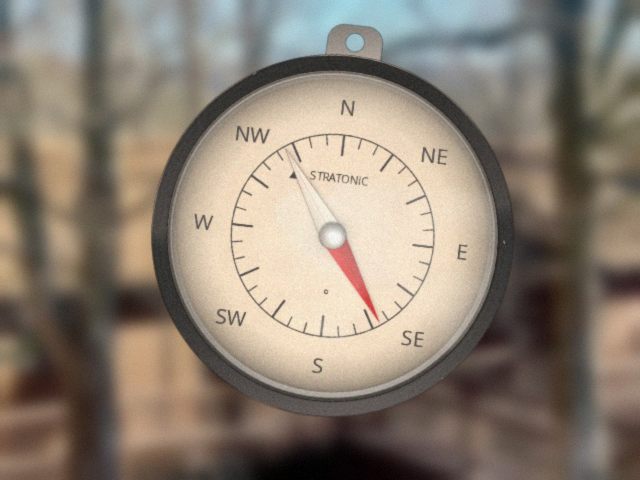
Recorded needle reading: 145 °
